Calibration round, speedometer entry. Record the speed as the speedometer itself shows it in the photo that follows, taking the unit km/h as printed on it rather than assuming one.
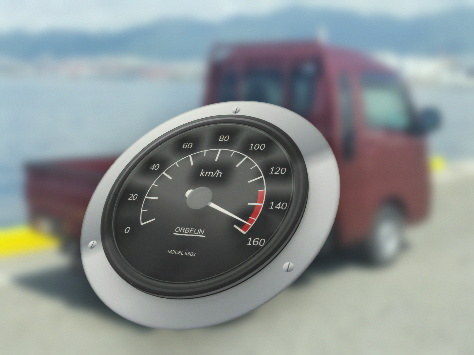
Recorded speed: 155 km/h
